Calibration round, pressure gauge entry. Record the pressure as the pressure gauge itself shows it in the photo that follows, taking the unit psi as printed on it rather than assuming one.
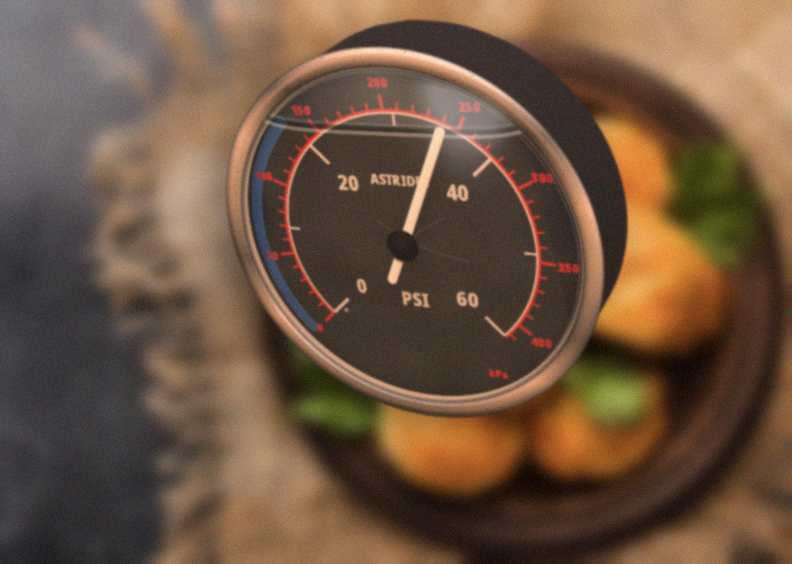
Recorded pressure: 35 psi
